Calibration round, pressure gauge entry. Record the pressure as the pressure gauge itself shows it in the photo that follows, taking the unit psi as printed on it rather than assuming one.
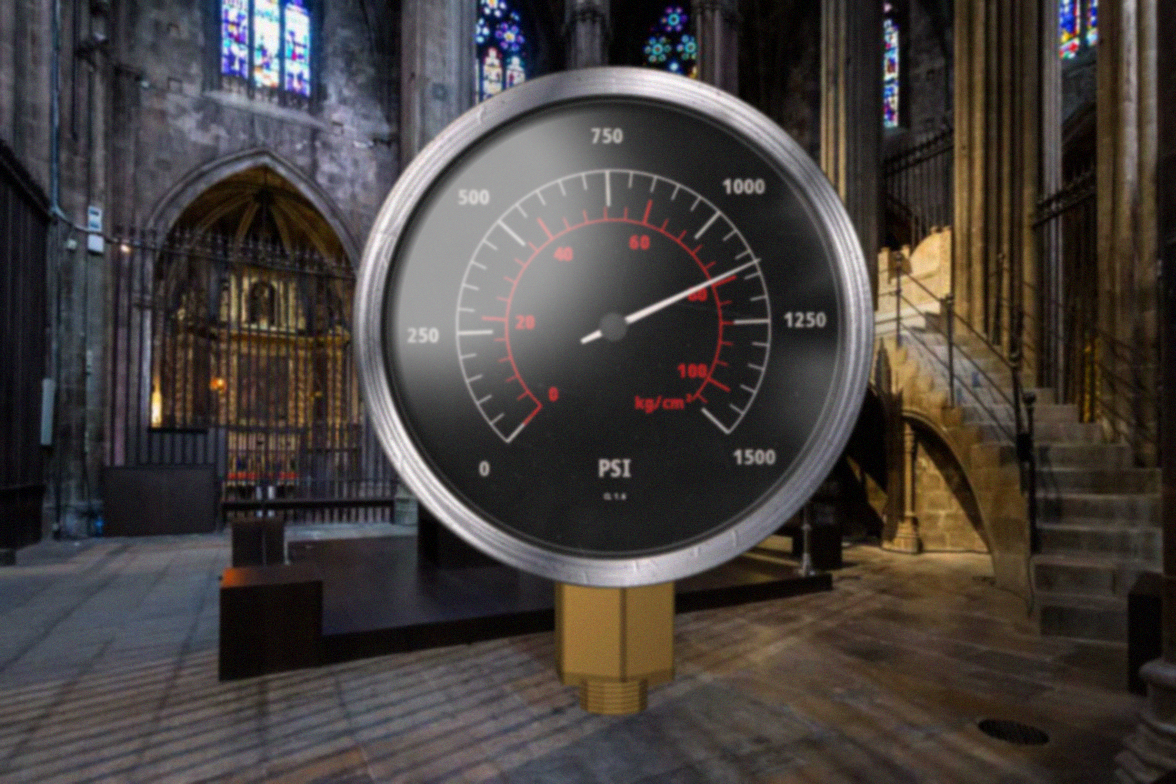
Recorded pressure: 1125 psi
